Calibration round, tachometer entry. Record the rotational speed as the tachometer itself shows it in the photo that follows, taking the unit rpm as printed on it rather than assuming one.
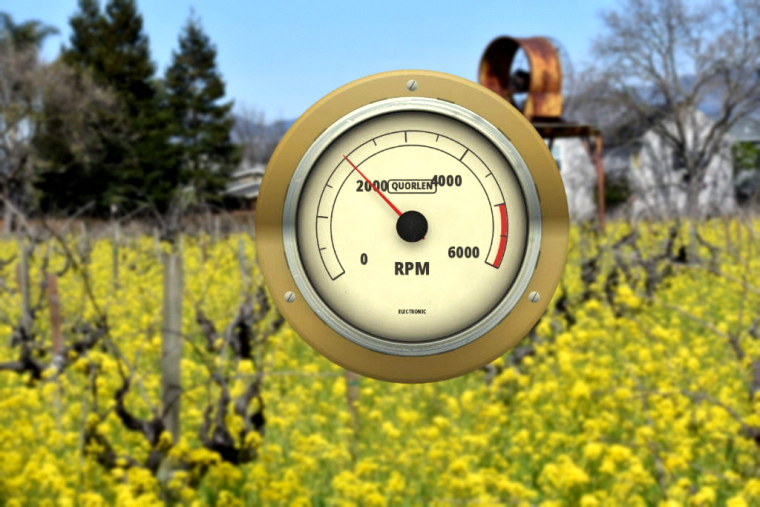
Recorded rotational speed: 2000 rpm
